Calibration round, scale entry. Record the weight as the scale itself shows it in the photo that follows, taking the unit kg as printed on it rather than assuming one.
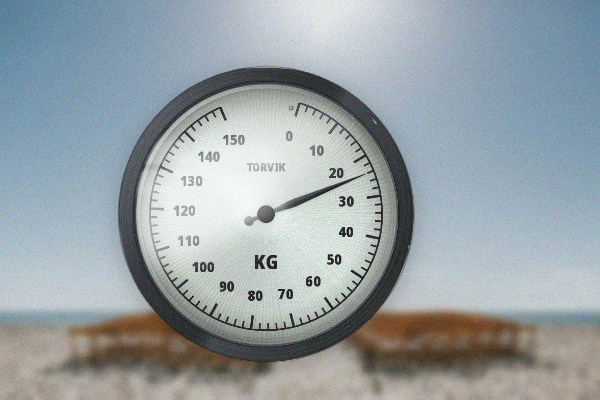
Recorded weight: 24 kg
